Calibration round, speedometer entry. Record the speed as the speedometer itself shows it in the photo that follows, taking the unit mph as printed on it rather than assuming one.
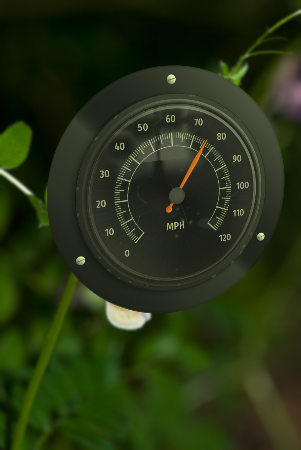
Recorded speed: 75 mph
